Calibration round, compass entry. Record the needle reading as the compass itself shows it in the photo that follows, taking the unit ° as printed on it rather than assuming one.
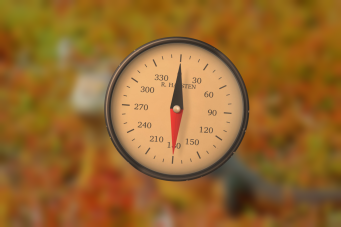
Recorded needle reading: 180 °
